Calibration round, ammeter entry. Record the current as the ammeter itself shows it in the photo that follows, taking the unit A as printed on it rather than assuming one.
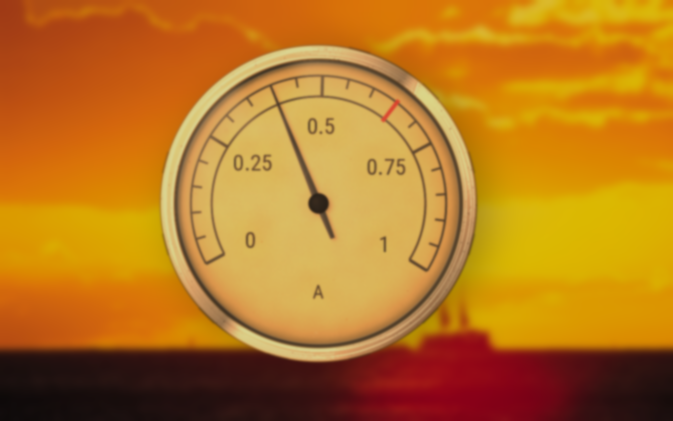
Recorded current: 0.4 A
